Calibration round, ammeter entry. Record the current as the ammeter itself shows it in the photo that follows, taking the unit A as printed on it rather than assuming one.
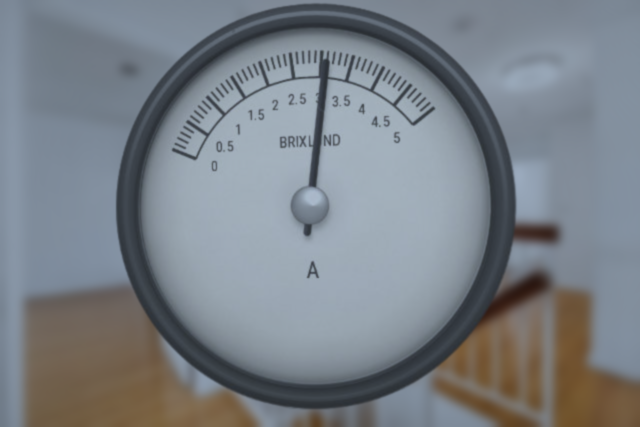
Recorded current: 3.1 A
